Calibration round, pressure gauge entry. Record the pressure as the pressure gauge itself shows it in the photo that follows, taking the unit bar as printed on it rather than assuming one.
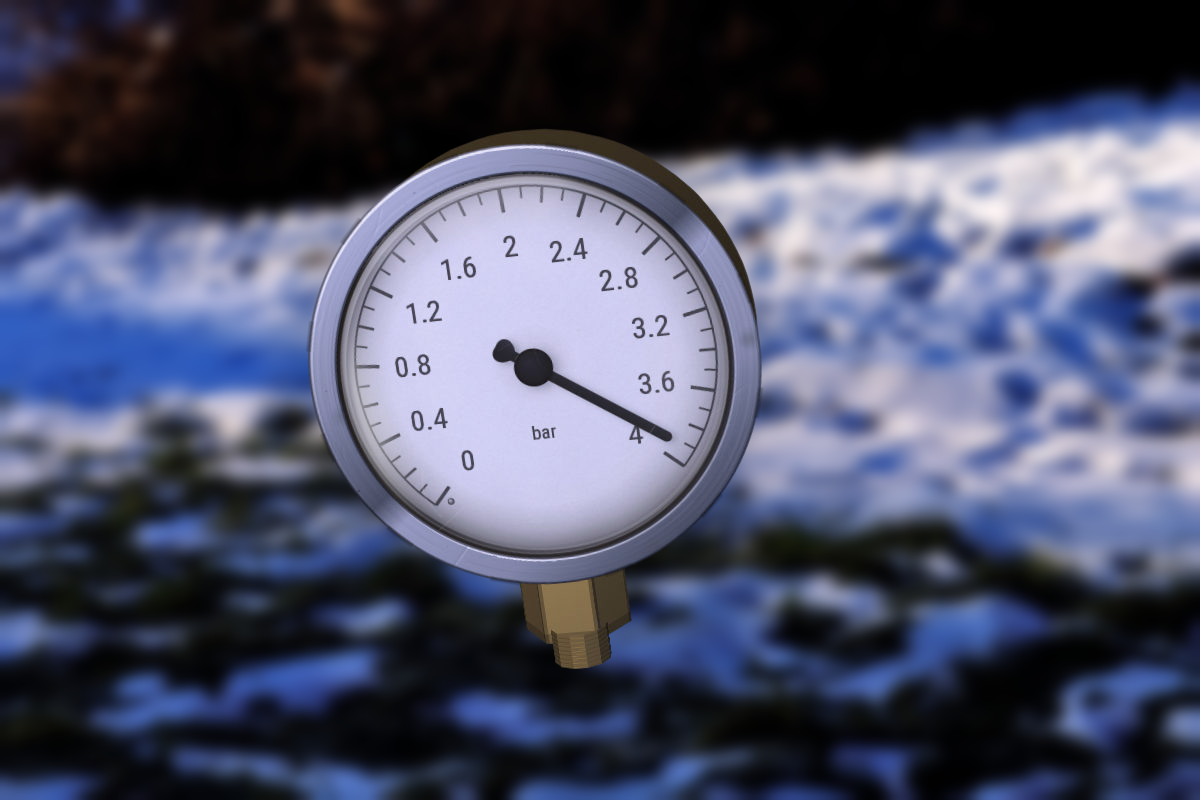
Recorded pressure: 3.9 bar
